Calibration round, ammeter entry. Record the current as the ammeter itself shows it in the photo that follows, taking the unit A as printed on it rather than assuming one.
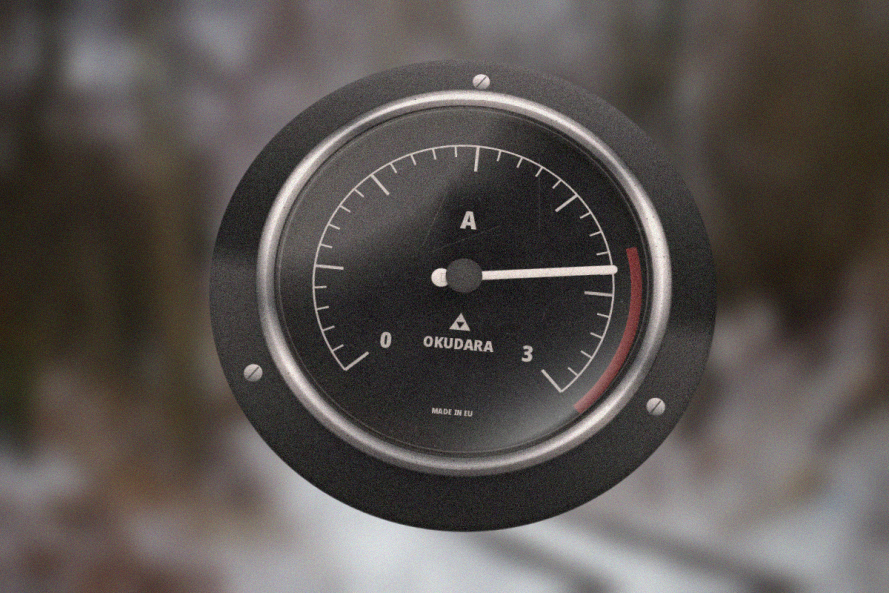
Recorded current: 2.4 A
